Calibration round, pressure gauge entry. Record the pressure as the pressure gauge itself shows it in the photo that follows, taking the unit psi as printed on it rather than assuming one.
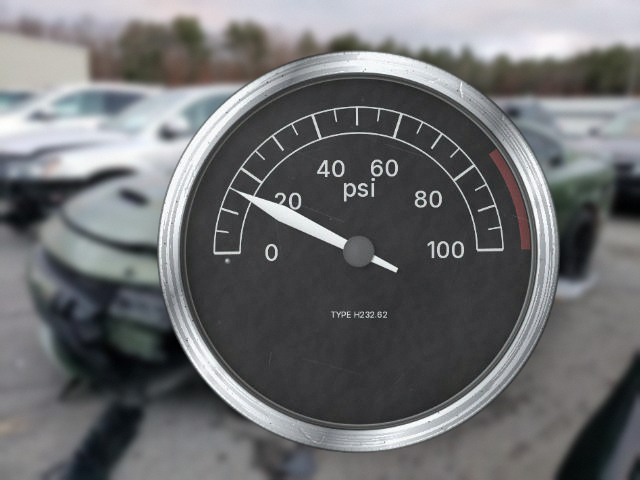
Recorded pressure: 15 psi
